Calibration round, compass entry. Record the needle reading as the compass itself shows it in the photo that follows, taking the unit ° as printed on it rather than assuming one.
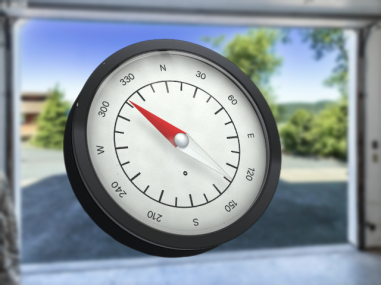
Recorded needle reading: 315 °
